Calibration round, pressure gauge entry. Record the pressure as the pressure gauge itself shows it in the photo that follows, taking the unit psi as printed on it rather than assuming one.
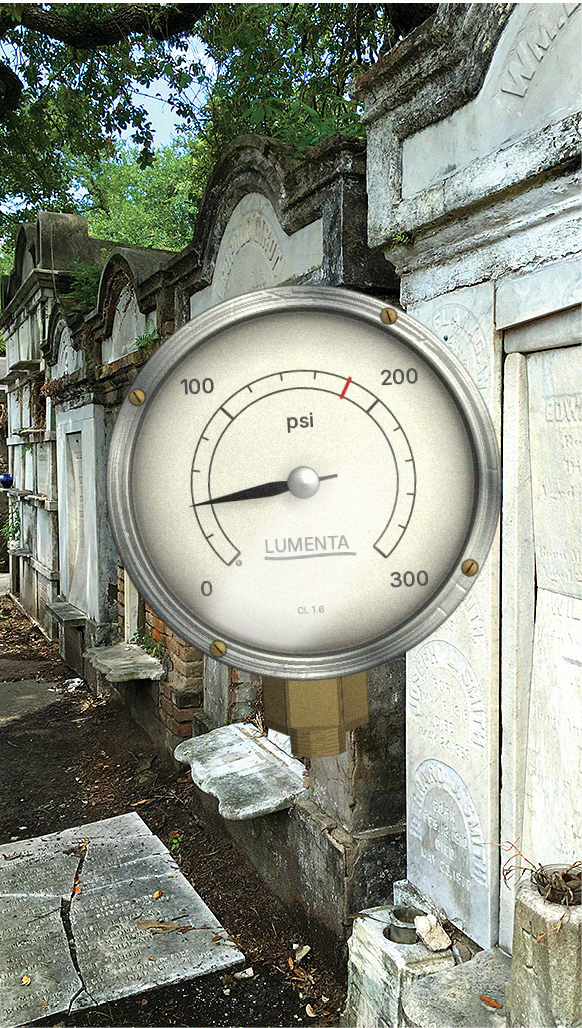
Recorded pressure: 40 psi
